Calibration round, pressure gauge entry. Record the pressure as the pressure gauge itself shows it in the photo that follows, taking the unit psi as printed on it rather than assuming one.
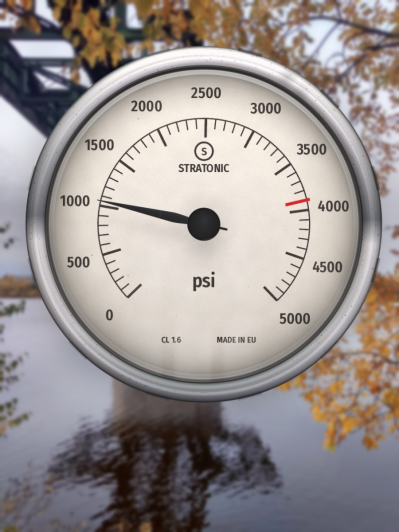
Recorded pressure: 1050 psi
